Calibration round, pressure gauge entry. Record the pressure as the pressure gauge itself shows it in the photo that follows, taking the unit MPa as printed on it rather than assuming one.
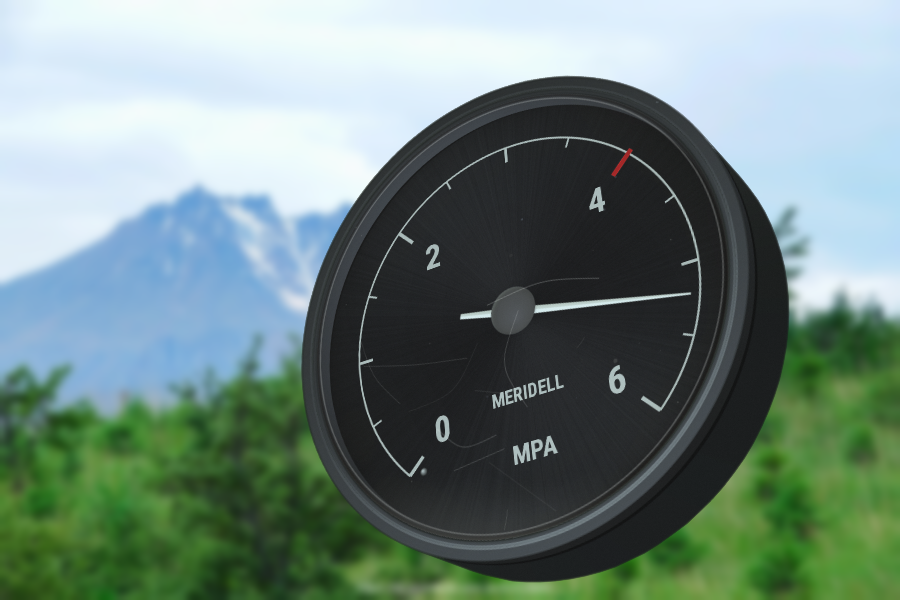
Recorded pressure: 5.25 MPa
